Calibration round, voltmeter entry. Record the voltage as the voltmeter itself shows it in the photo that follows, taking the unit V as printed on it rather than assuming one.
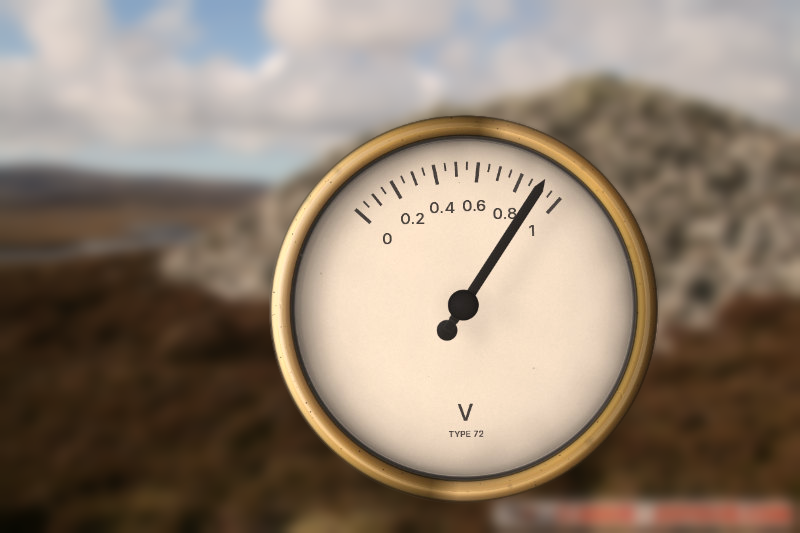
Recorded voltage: 0.9 V
